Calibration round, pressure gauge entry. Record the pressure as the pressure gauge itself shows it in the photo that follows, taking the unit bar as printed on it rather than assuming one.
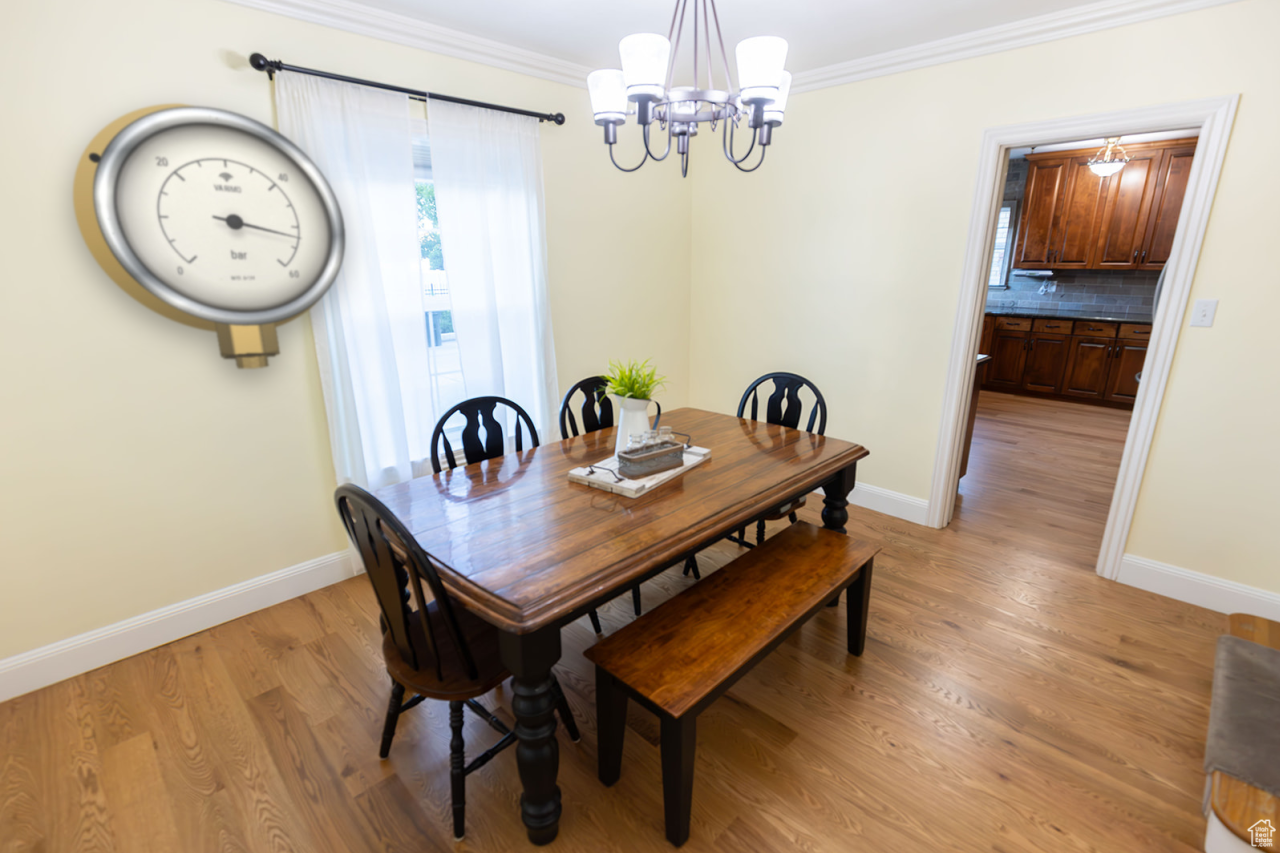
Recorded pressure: 52.5 bar
